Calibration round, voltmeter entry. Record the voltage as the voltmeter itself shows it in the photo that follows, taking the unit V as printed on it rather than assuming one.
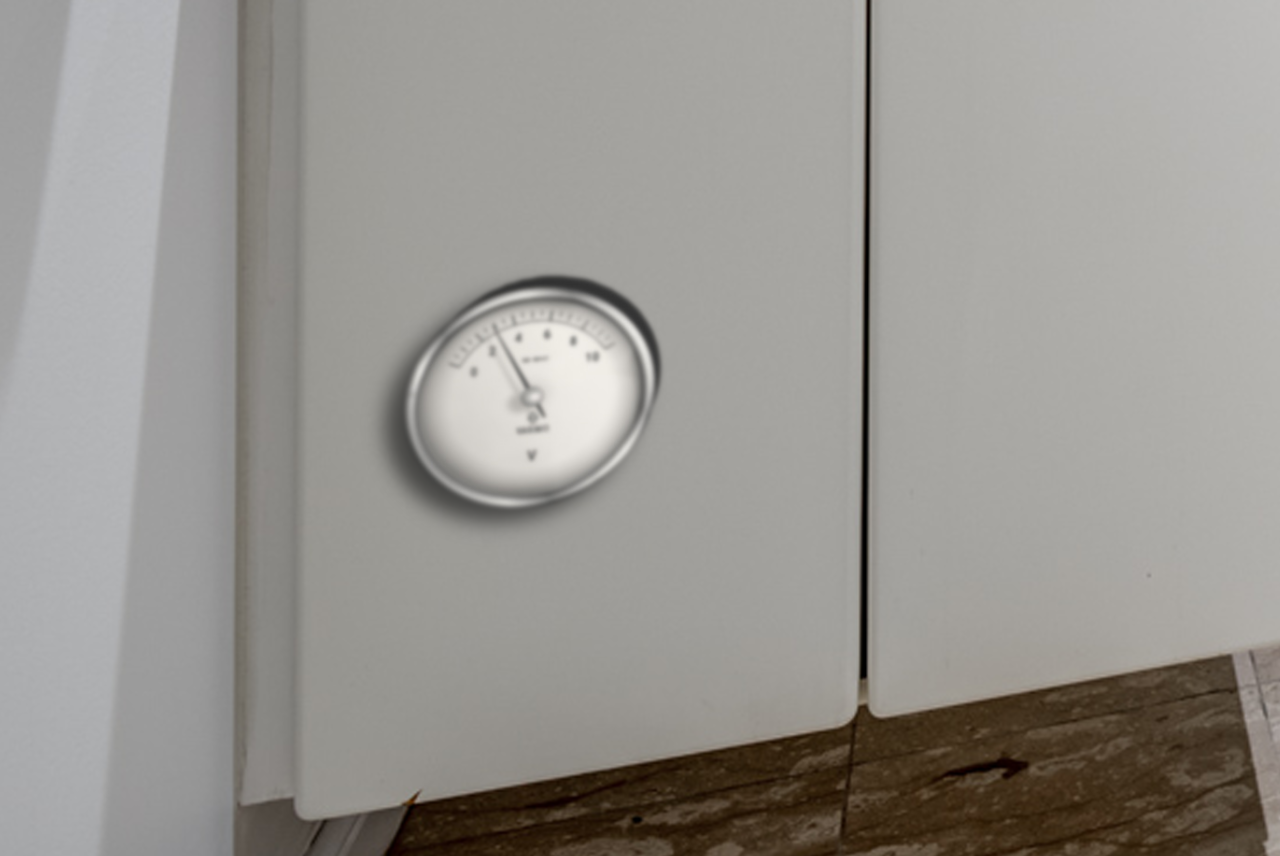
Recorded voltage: 3 V
